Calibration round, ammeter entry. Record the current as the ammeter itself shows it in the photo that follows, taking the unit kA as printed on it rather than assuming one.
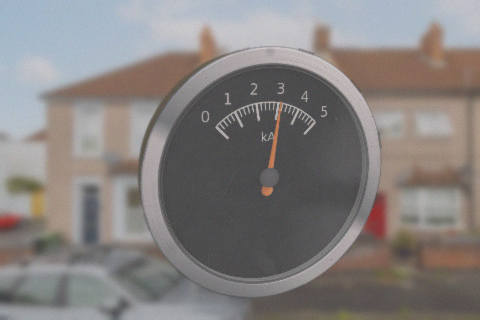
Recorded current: 3 kA
